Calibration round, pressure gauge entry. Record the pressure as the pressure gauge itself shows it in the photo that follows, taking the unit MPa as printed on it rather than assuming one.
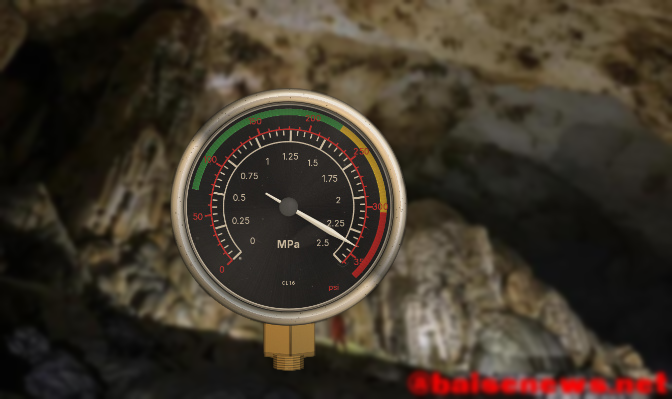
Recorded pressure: 2.35 MPa
